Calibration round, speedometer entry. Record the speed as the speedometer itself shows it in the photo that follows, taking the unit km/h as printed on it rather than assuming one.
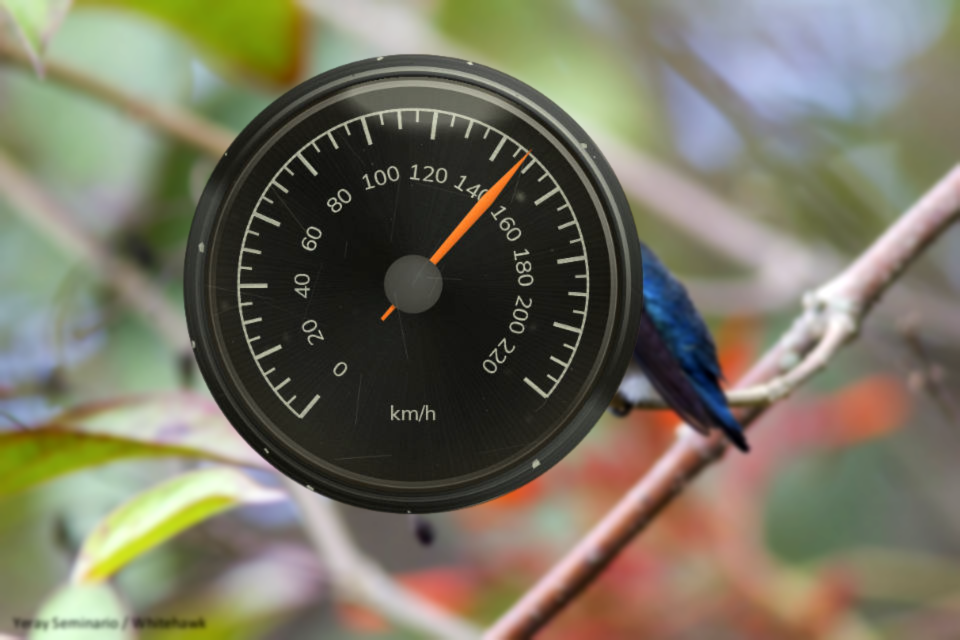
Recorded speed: 147.5 km/h
